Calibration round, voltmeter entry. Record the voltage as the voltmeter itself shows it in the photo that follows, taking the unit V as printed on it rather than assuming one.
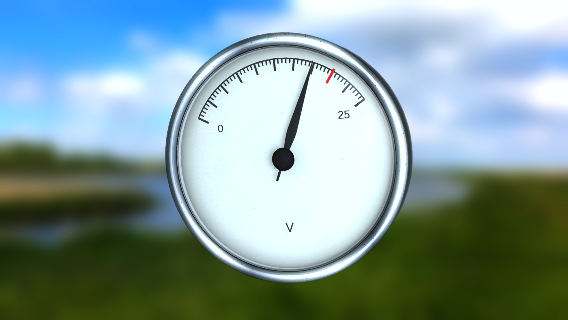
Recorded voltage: 17.5 V
